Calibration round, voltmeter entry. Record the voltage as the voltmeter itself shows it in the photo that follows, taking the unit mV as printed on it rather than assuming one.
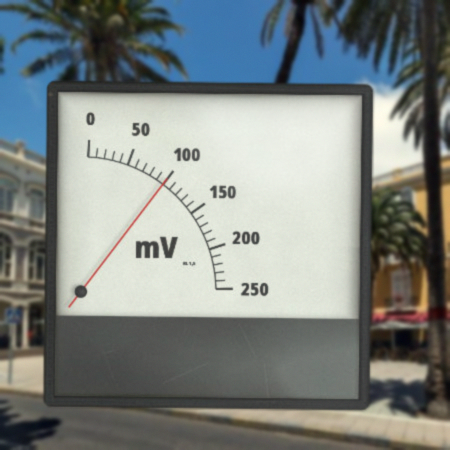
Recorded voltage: 100 mV
